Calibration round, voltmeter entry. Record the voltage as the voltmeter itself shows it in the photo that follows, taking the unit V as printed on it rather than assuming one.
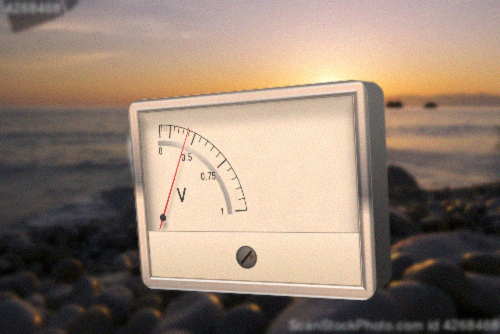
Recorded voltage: 0.45 V
